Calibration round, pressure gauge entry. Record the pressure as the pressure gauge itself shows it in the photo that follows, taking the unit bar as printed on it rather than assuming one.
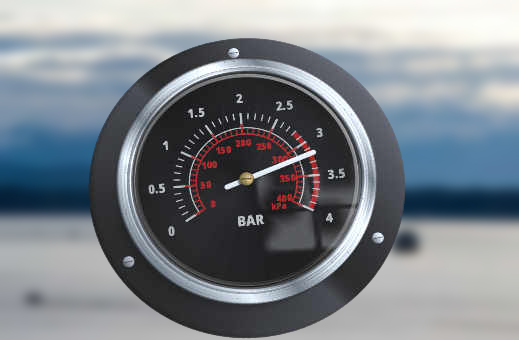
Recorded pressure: 3.2 bar
